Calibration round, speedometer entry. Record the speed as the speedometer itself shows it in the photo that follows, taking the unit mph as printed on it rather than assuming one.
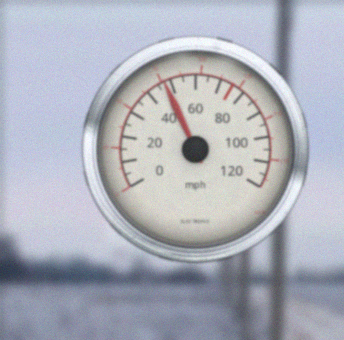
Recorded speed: 47.5 mph
